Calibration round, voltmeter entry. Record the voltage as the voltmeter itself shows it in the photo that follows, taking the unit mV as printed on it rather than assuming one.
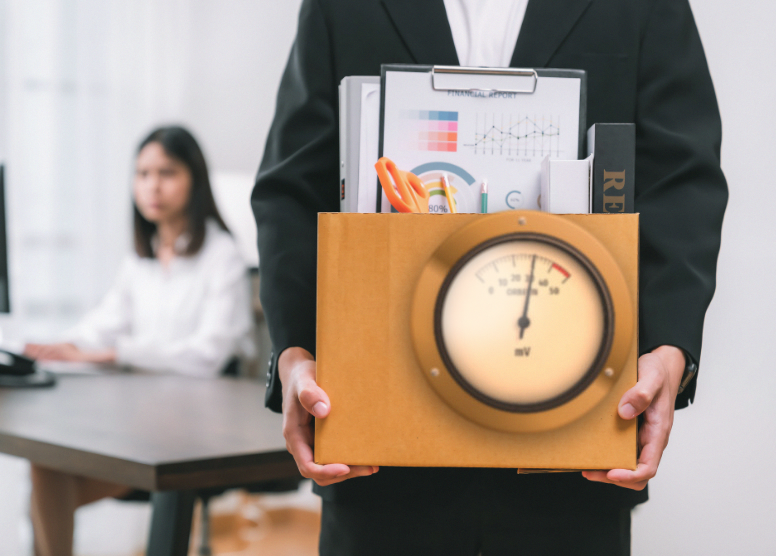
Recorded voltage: 30 mV
